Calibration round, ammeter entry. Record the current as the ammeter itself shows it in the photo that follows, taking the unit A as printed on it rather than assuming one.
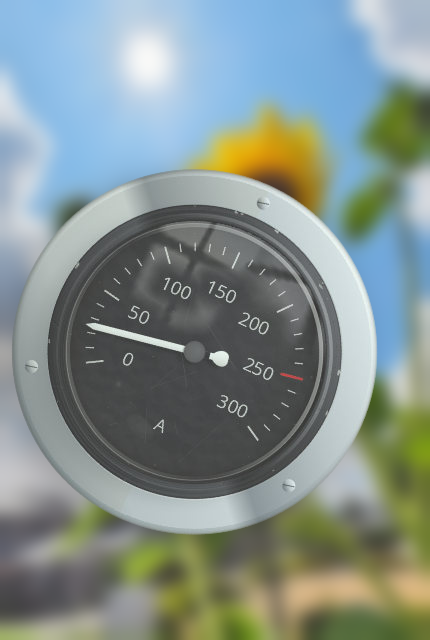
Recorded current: 25 A
